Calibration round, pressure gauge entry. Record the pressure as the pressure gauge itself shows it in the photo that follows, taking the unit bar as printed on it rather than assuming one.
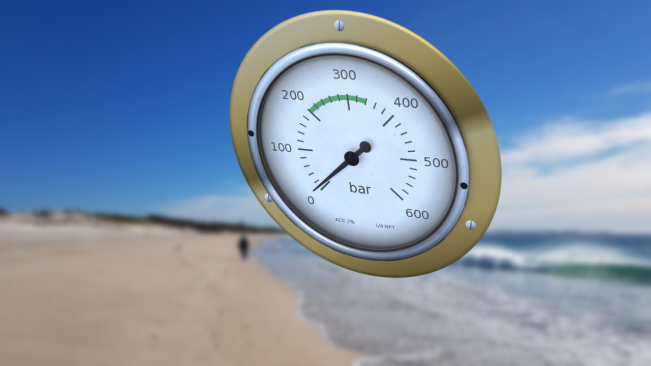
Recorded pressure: 10 bar
